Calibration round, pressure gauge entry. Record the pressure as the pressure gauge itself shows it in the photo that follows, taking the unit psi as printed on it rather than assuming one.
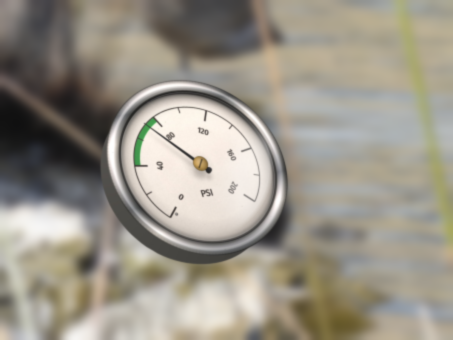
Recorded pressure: 70 psi
